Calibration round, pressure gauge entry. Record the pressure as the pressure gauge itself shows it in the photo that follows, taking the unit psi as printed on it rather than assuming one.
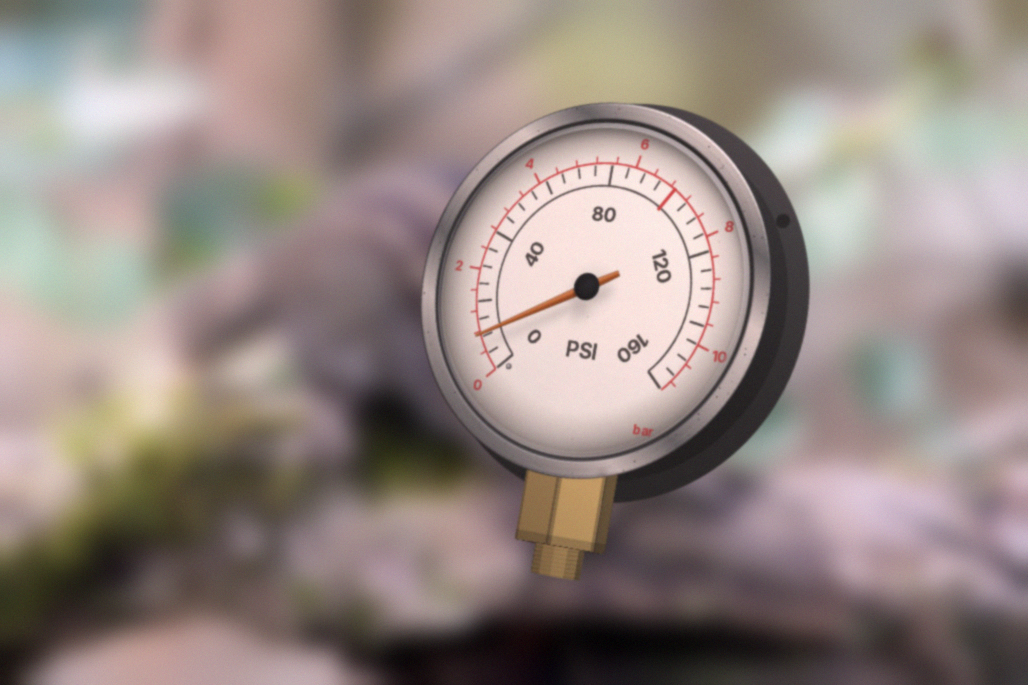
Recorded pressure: 10 psi
